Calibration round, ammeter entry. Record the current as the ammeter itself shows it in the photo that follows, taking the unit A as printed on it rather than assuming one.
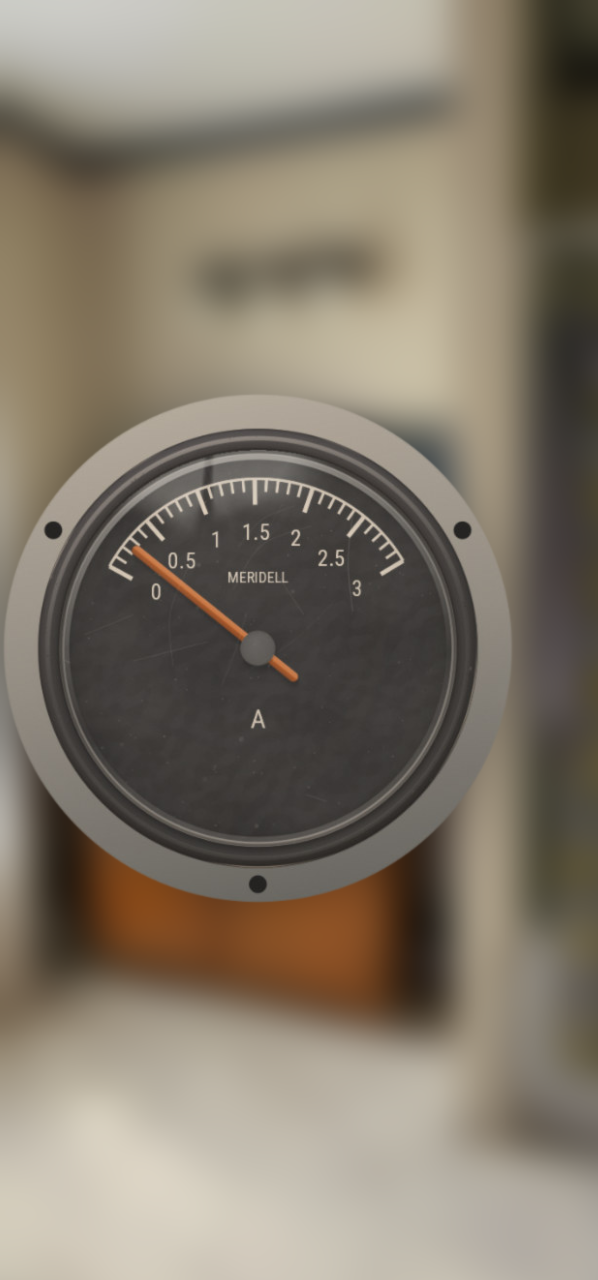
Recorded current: 0.25 A
